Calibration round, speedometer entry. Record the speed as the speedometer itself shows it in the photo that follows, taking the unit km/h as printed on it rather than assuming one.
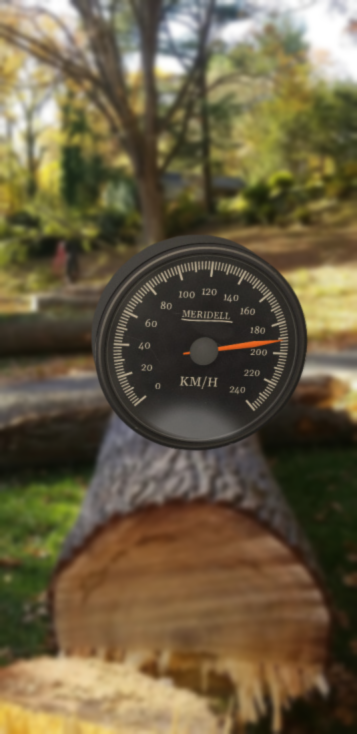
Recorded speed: 190 km/h
